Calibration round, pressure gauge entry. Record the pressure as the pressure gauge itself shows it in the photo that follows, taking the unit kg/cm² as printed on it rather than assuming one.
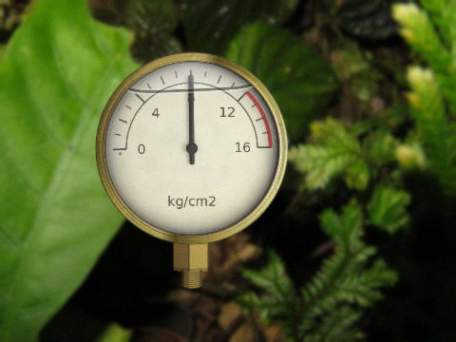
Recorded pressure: 8 kg/cm²
